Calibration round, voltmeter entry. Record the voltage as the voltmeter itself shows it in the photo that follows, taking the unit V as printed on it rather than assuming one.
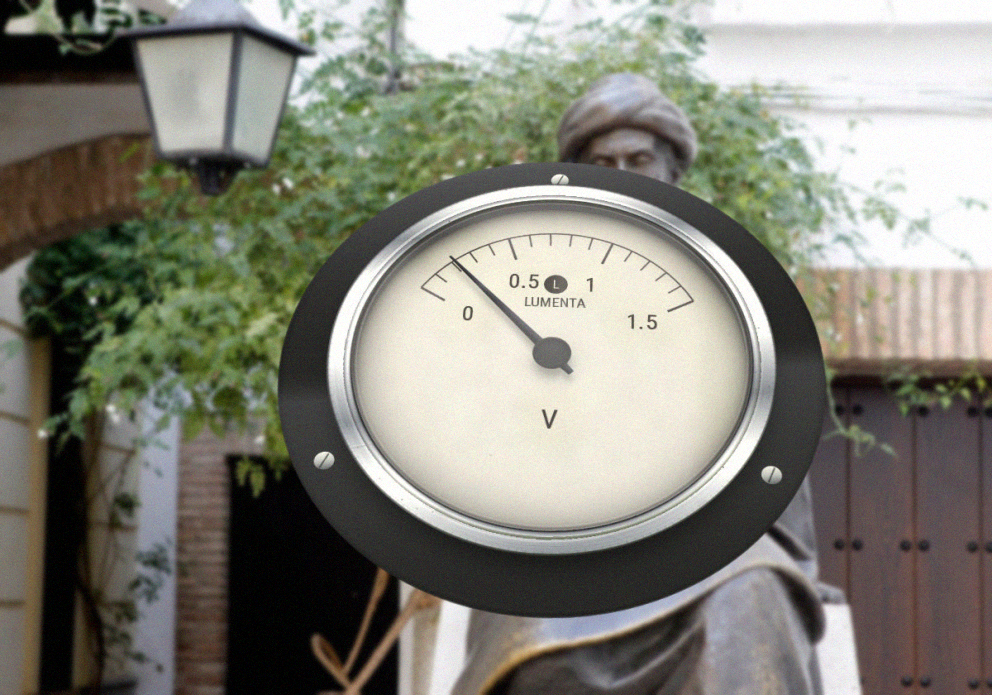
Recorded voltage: 0.2 V
